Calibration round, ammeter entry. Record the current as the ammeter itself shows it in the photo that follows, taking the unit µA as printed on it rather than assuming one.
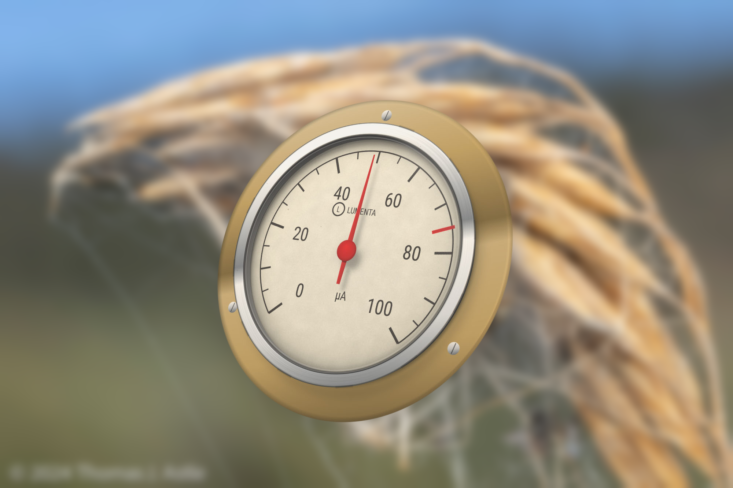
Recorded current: 50 µA
